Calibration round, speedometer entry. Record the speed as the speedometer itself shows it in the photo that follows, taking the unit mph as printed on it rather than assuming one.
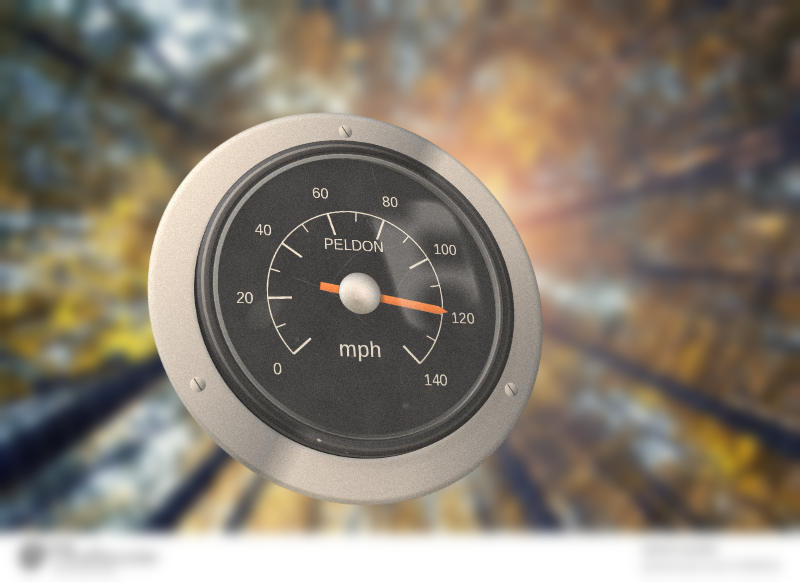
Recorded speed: 120 mph
